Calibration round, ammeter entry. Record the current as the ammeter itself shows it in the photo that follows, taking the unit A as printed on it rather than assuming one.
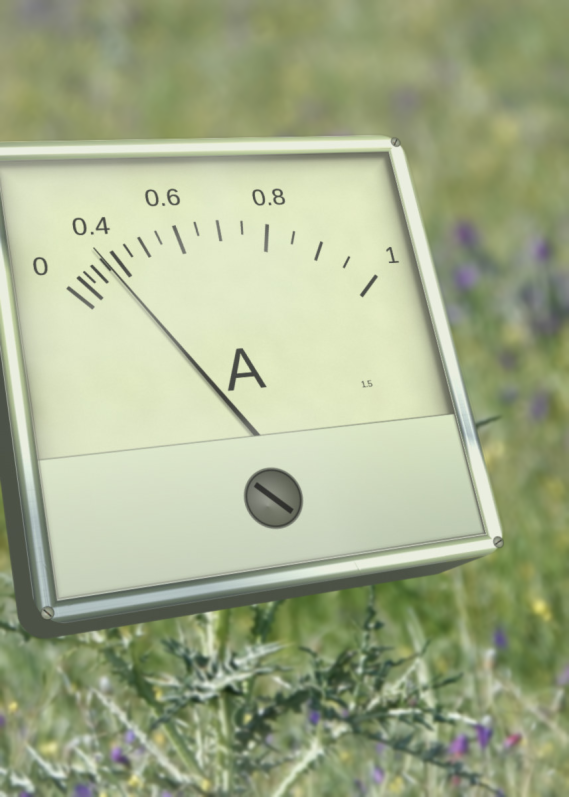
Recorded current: 0.35 A
